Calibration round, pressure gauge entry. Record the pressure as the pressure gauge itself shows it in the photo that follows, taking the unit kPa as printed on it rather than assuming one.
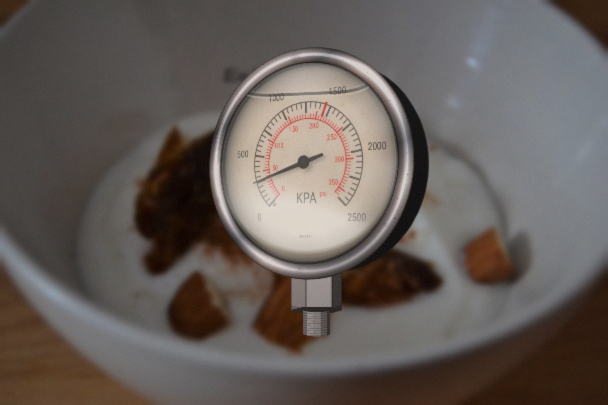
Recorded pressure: 250 kPa
